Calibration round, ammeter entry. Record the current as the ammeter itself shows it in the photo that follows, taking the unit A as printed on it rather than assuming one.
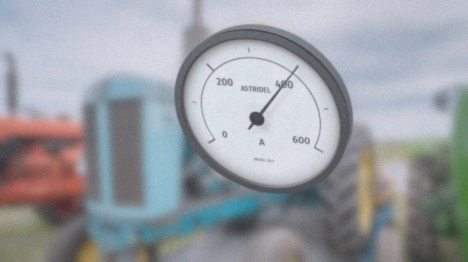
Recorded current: 400 A
